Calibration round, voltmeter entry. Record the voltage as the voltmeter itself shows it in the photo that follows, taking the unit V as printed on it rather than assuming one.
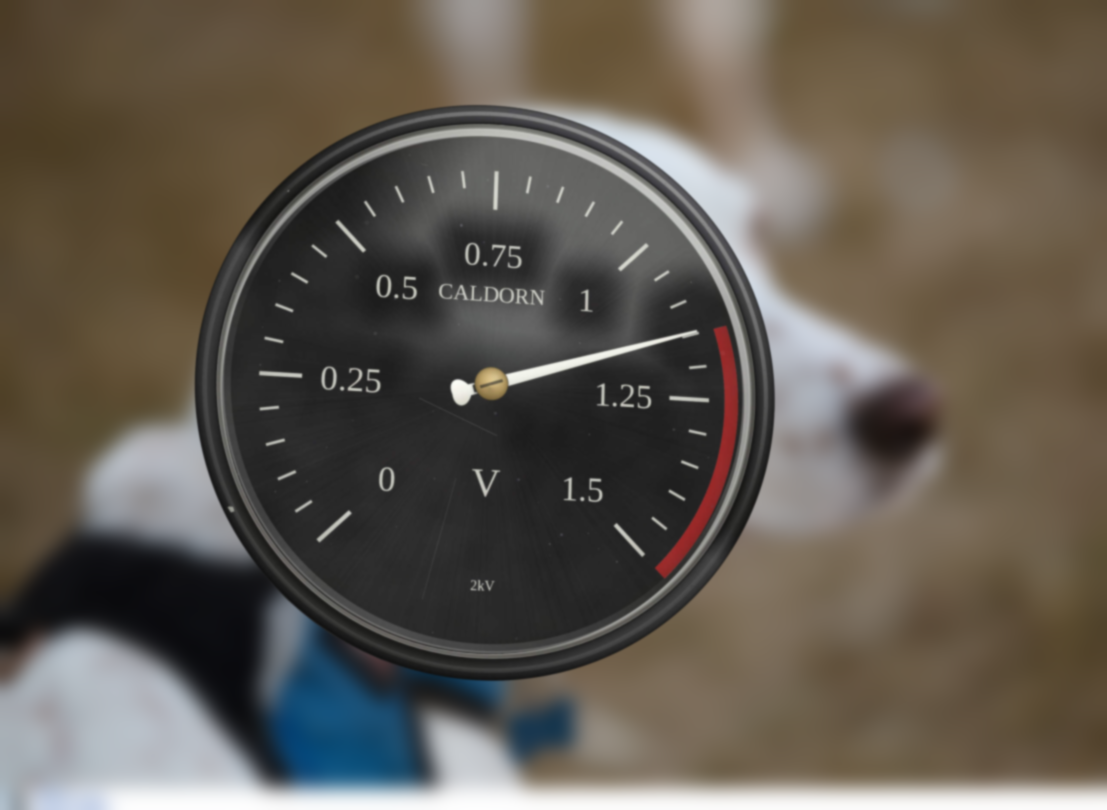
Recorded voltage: 1.15 V
